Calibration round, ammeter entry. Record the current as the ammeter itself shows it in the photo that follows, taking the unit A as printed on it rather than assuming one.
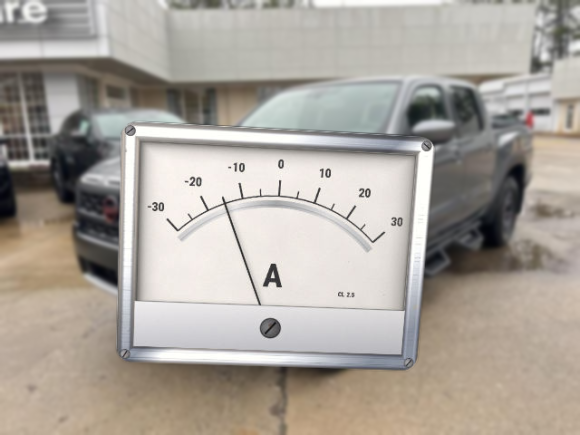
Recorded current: -15 A
